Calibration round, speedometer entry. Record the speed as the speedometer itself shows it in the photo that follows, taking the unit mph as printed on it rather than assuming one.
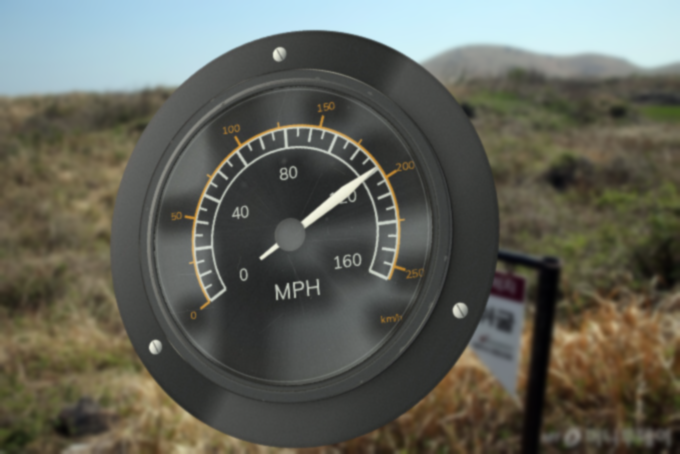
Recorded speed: 120 mph
